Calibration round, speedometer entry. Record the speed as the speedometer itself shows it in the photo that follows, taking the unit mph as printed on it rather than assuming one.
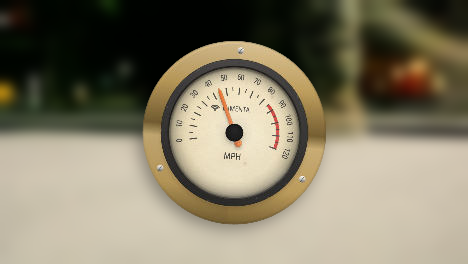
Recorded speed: 45 mph
